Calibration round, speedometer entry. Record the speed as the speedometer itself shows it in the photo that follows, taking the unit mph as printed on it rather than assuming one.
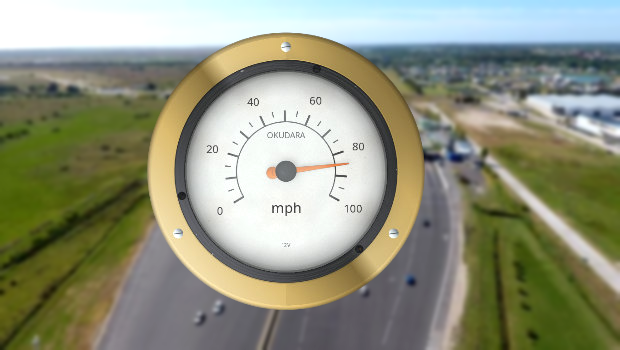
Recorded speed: 85 mph
